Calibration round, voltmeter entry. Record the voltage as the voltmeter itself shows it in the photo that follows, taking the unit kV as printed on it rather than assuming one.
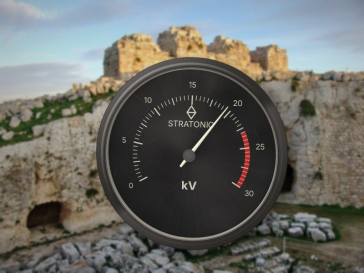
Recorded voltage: 19.5 kV
